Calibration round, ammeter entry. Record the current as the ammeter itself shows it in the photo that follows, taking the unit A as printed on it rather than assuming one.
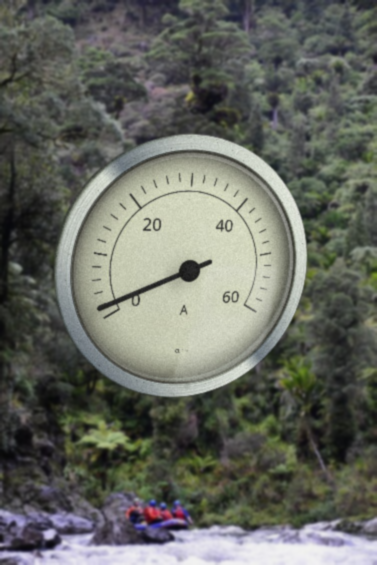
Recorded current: 2 A
